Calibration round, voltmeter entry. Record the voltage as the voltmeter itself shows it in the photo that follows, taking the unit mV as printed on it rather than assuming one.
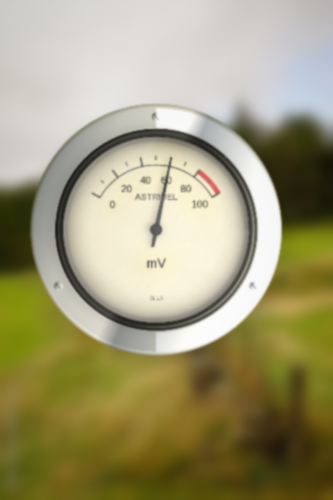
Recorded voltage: 60 mV
